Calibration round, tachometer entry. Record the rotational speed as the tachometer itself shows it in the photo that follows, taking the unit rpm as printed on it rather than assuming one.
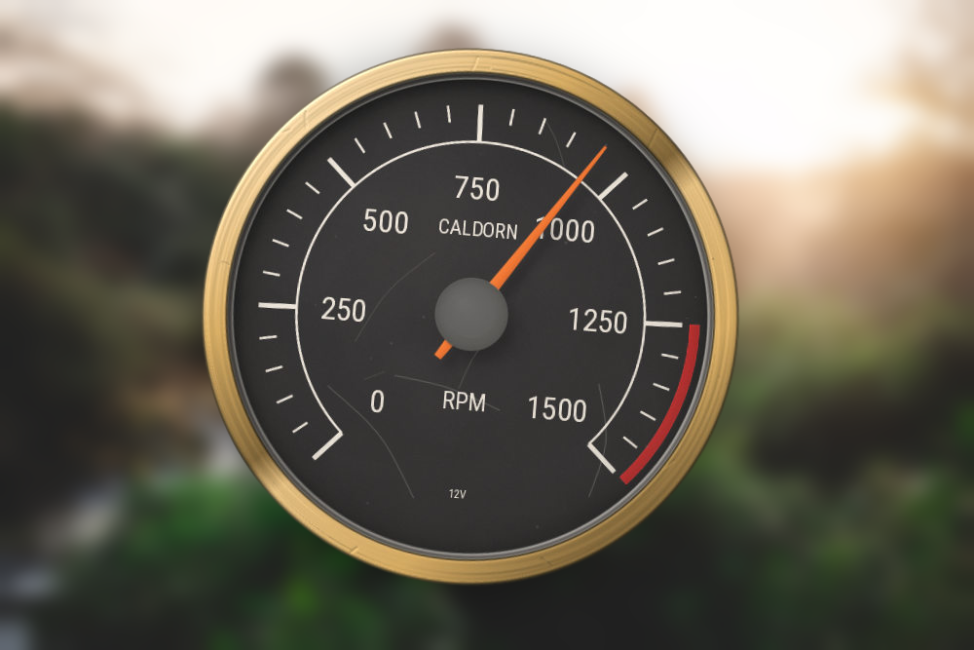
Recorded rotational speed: 950 rpm
